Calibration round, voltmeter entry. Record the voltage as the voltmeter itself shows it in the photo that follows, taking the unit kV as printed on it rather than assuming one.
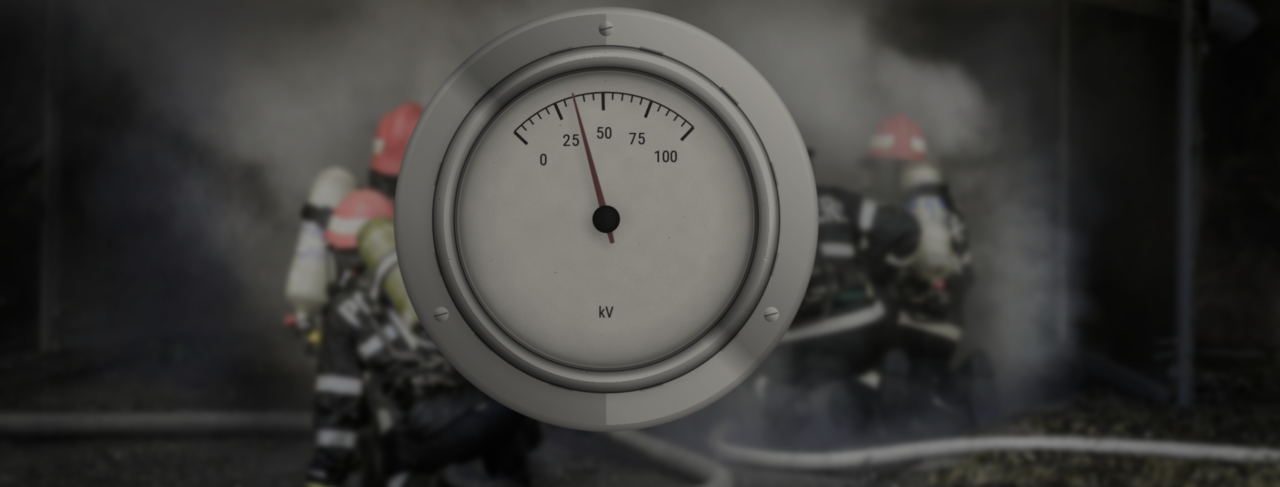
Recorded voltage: 35 kV
